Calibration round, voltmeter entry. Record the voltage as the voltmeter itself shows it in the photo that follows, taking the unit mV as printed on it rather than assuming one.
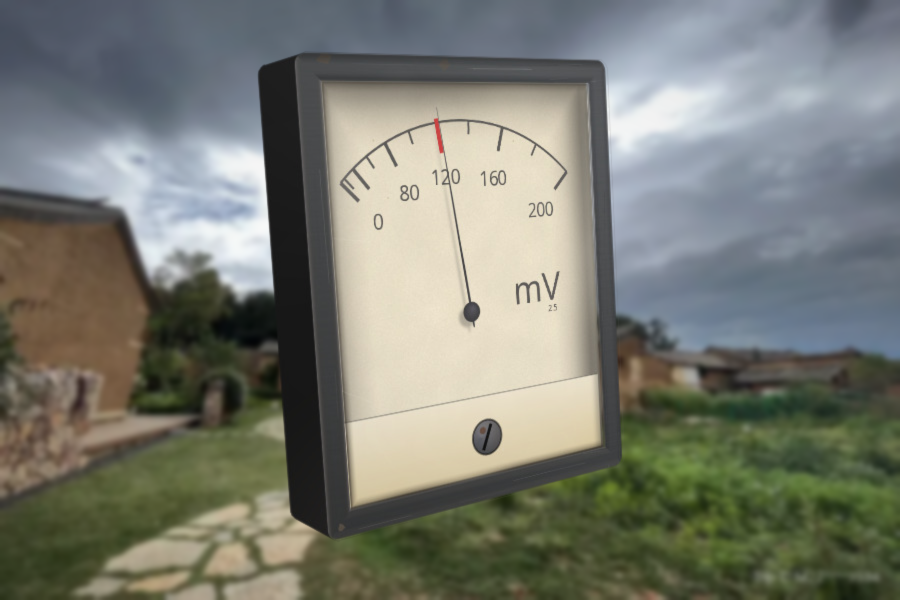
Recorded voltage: 120 mV
